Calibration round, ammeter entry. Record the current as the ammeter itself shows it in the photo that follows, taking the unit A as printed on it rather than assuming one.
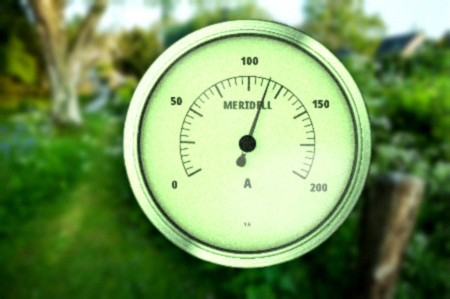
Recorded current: 115 A
